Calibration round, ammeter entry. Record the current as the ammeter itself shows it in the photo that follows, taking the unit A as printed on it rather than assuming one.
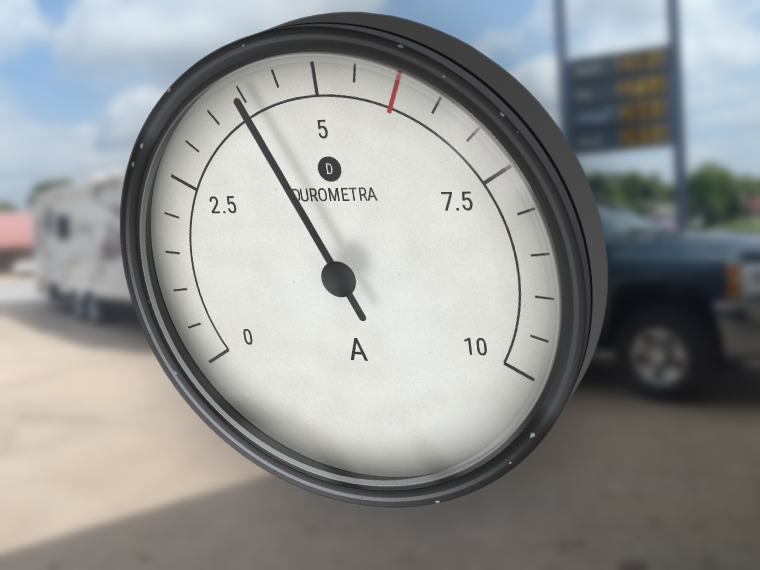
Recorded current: 4 A
